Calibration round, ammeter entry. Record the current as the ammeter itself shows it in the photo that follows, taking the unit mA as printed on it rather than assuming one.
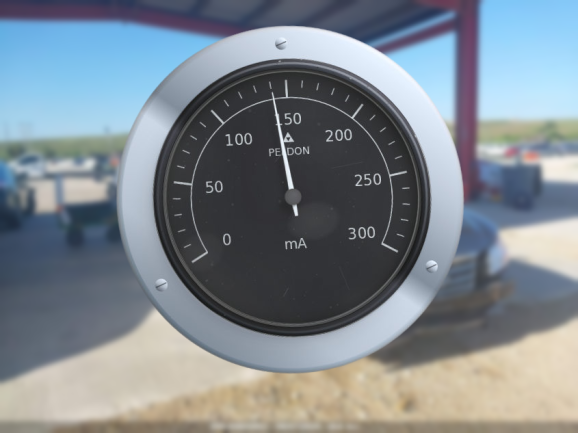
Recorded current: 140 mA
